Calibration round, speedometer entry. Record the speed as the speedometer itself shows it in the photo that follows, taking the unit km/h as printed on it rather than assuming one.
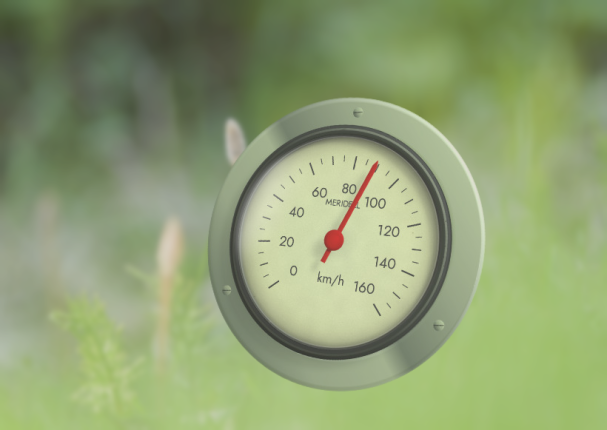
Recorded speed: 90 km/h
